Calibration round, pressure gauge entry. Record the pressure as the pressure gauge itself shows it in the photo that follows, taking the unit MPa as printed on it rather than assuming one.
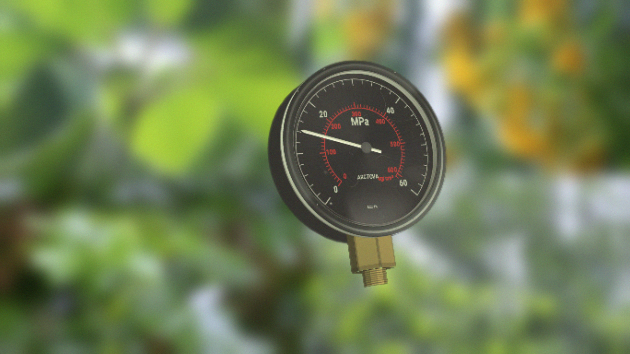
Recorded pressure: 14 MPa
